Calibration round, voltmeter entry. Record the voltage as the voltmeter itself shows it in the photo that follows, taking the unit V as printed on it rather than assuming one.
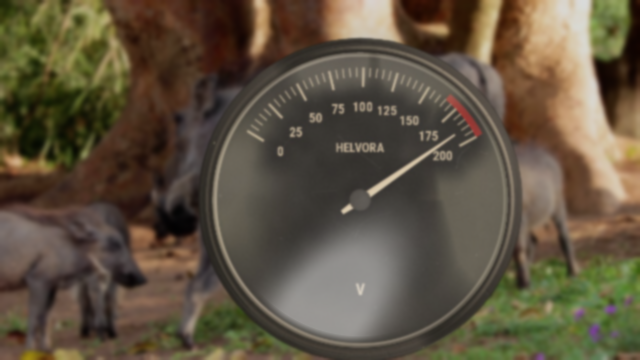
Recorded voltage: 190 V
